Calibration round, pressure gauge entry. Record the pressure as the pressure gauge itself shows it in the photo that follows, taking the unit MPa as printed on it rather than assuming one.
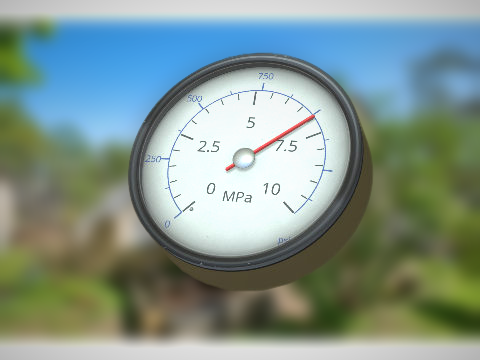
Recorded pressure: 7 MPa
